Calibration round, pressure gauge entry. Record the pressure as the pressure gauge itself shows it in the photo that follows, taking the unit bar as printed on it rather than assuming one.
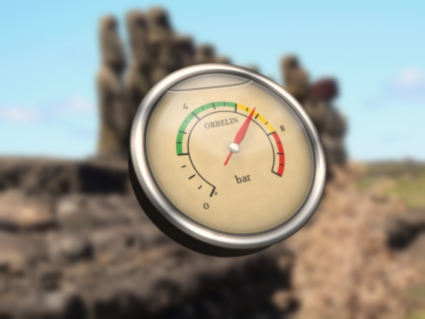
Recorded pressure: 6.75 bar
